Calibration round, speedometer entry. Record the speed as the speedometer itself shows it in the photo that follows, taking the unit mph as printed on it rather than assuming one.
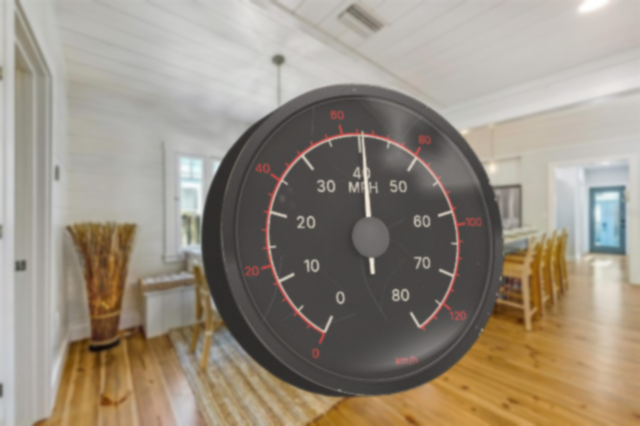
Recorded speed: 40 mph
